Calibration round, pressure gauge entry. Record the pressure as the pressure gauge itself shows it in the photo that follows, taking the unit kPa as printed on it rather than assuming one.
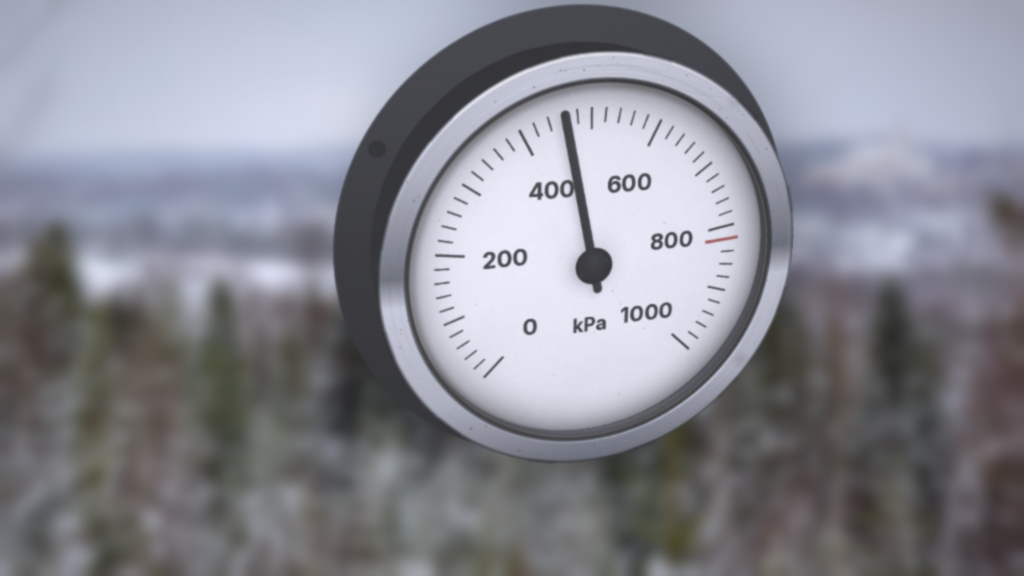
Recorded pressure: 460 kPa
